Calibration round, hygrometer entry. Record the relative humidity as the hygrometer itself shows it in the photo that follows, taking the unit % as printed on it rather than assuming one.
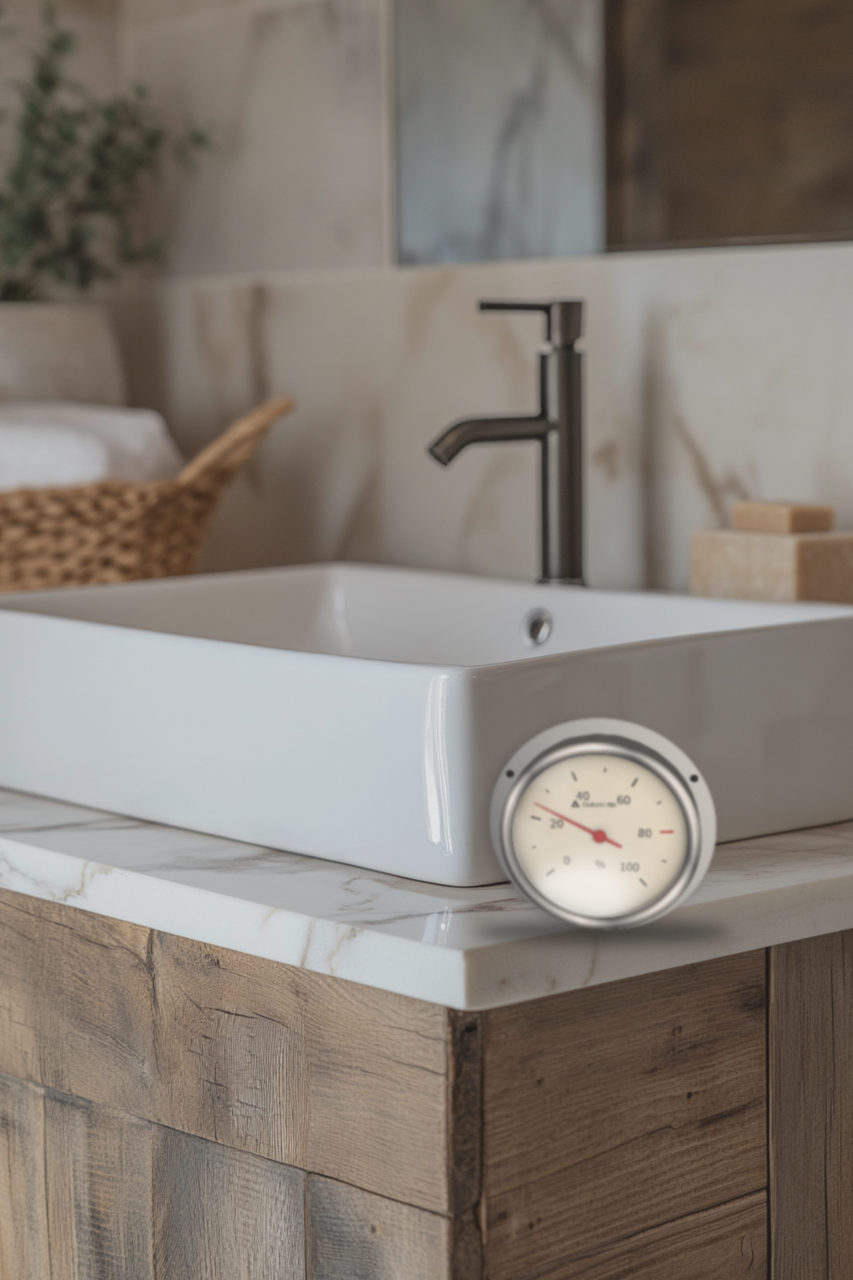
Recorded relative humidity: 25 %
